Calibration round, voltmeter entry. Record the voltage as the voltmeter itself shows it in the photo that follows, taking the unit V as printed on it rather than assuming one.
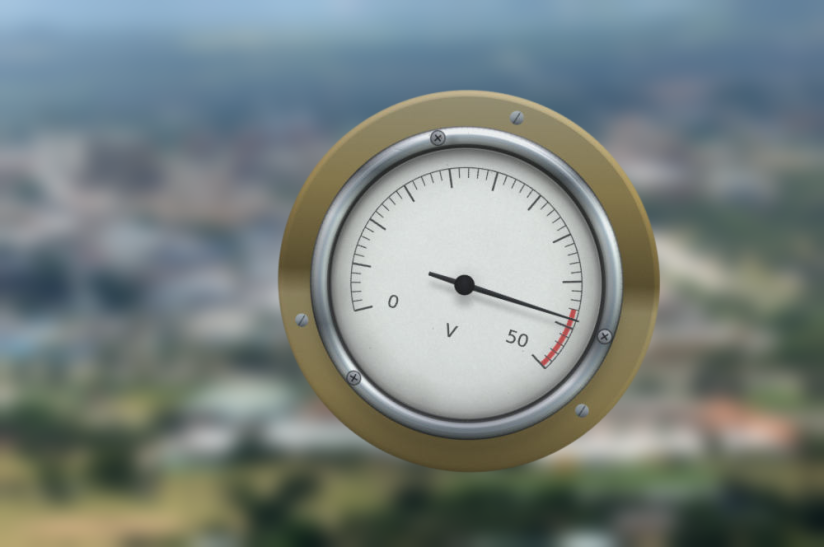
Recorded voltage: 44 V
